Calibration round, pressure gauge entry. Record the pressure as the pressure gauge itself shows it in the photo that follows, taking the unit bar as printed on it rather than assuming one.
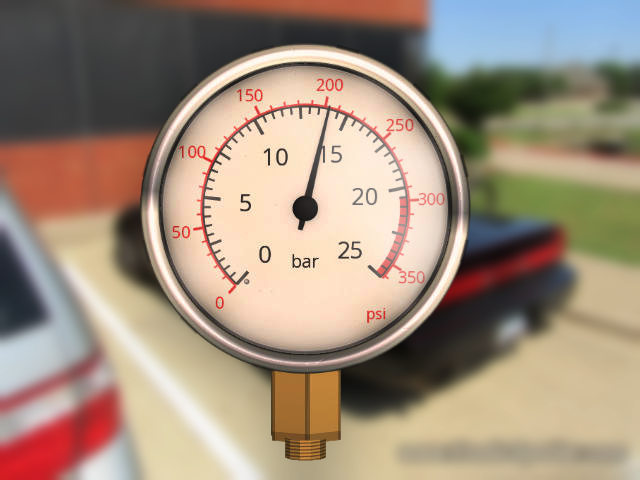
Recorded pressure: 14 bar
